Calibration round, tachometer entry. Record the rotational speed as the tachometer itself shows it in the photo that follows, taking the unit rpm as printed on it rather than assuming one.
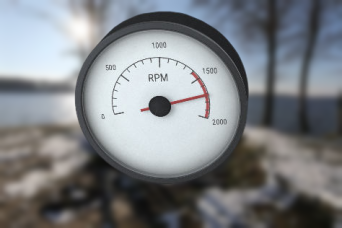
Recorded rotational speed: 1700 rpm
